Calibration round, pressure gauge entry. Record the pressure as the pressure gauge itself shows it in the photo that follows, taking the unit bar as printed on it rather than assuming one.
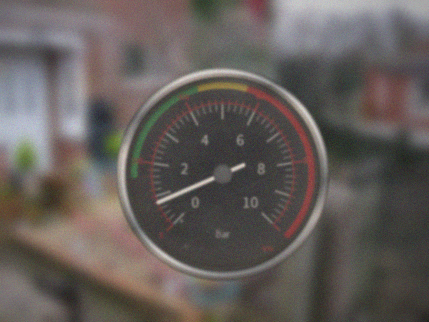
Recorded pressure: 0.8 bar
